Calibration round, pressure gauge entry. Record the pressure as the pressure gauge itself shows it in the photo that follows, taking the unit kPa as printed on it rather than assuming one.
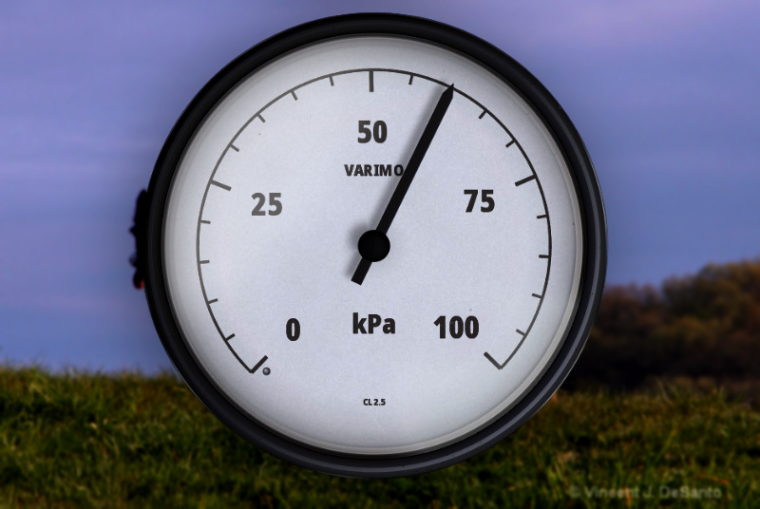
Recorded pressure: 60 kPa
